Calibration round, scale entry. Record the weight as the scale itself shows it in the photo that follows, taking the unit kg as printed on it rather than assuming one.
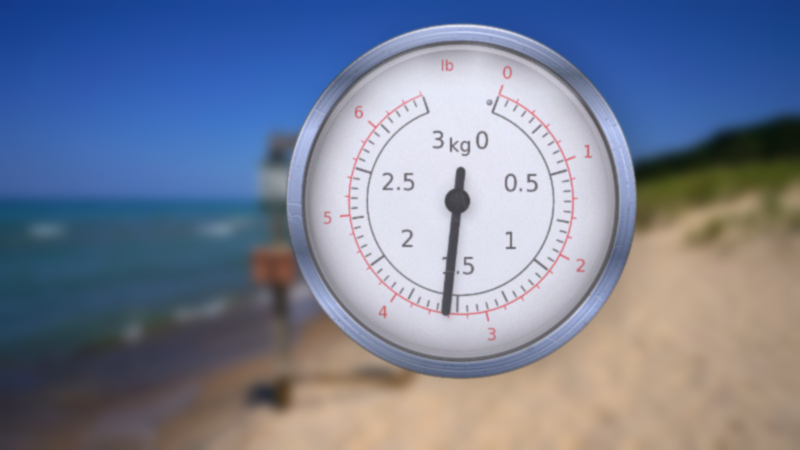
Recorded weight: 1.55 kg
